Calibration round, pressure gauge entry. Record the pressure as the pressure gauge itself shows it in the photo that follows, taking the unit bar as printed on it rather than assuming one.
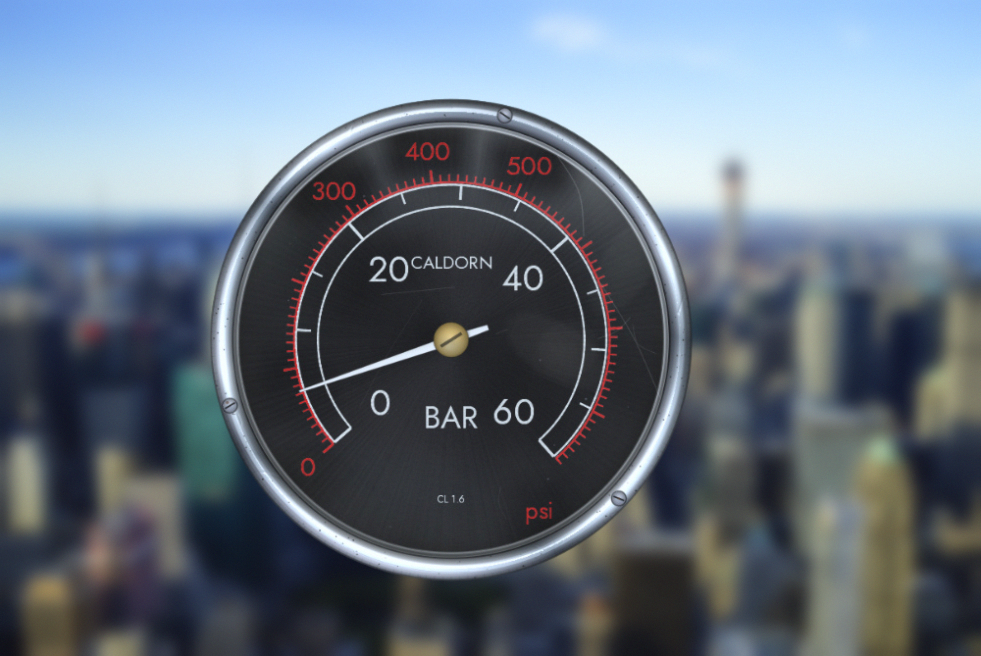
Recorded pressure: 5 bar
